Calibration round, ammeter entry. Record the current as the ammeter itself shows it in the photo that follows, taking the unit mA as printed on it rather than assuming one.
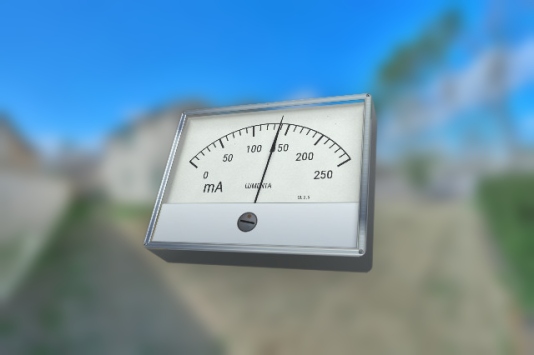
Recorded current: 140 mA
